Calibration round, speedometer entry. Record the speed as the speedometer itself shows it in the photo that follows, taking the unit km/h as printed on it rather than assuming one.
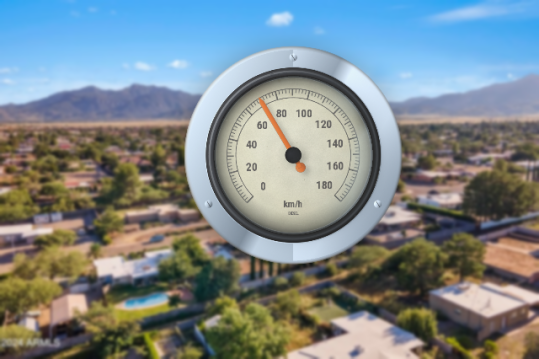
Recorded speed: 70 km/h
